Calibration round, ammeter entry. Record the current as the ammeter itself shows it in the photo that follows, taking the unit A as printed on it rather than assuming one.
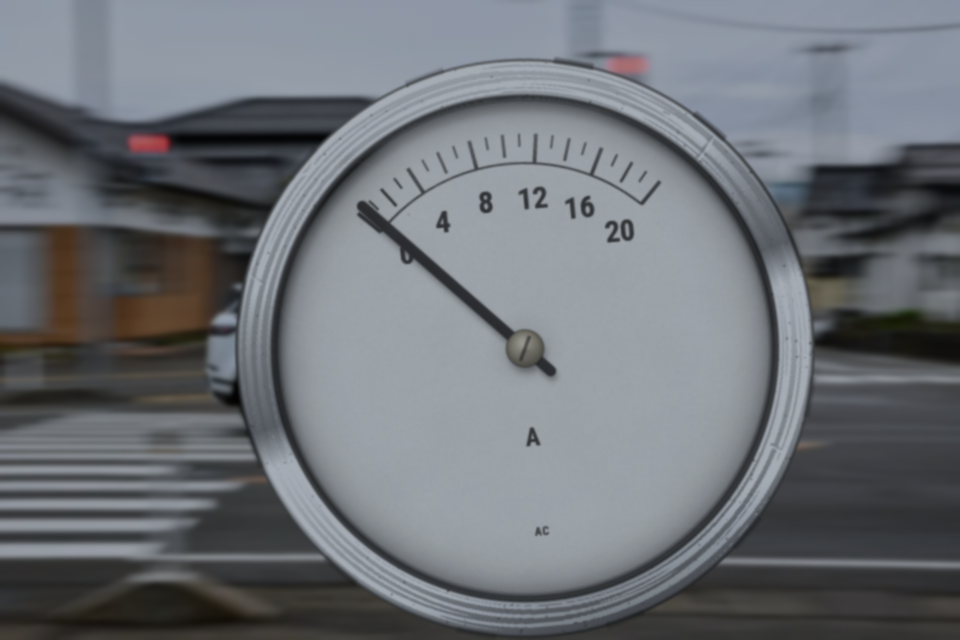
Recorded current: 0.5 A
